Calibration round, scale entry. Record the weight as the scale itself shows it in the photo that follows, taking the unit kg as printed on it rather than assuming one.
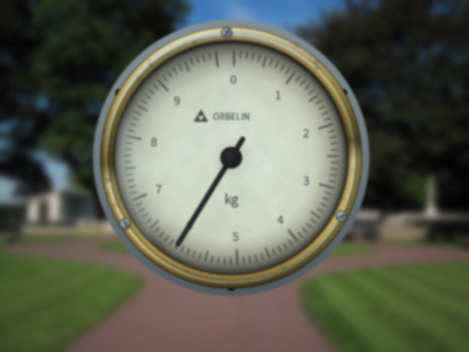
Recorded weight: 6 kg
